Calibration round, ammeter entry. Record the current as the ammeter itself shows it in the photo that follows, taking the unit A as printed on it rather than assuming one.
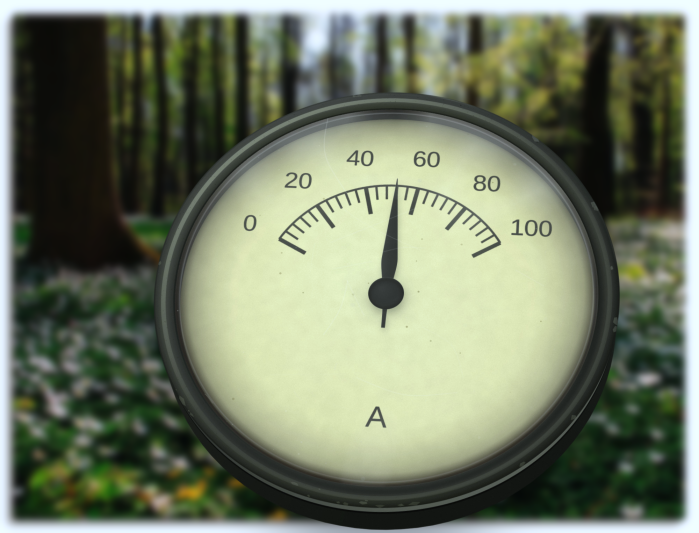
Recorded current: 52 A
